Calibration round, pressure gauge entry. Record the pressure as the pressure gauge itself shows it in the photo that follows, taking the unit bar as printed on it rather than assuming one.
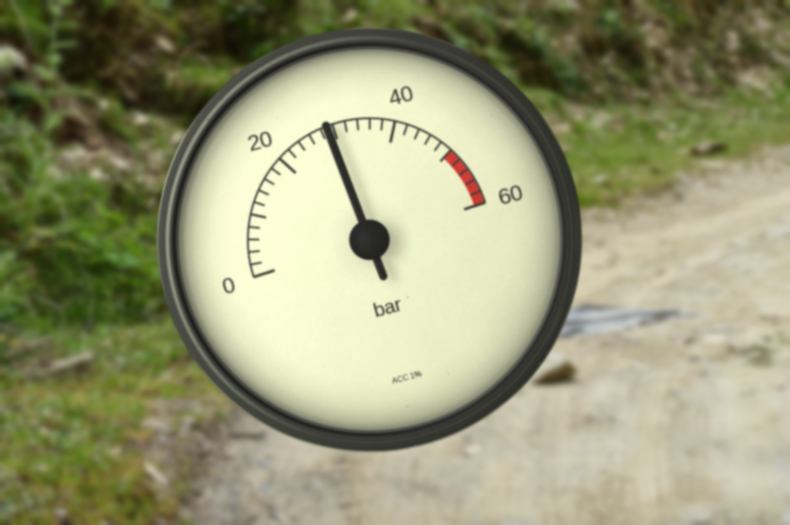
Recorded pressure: 29 bar
